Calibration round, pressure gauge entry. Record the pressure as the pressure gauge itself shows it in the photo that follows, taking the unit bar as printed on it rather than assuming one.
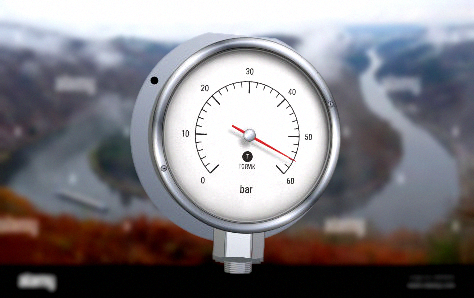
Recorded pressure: 56 bar
